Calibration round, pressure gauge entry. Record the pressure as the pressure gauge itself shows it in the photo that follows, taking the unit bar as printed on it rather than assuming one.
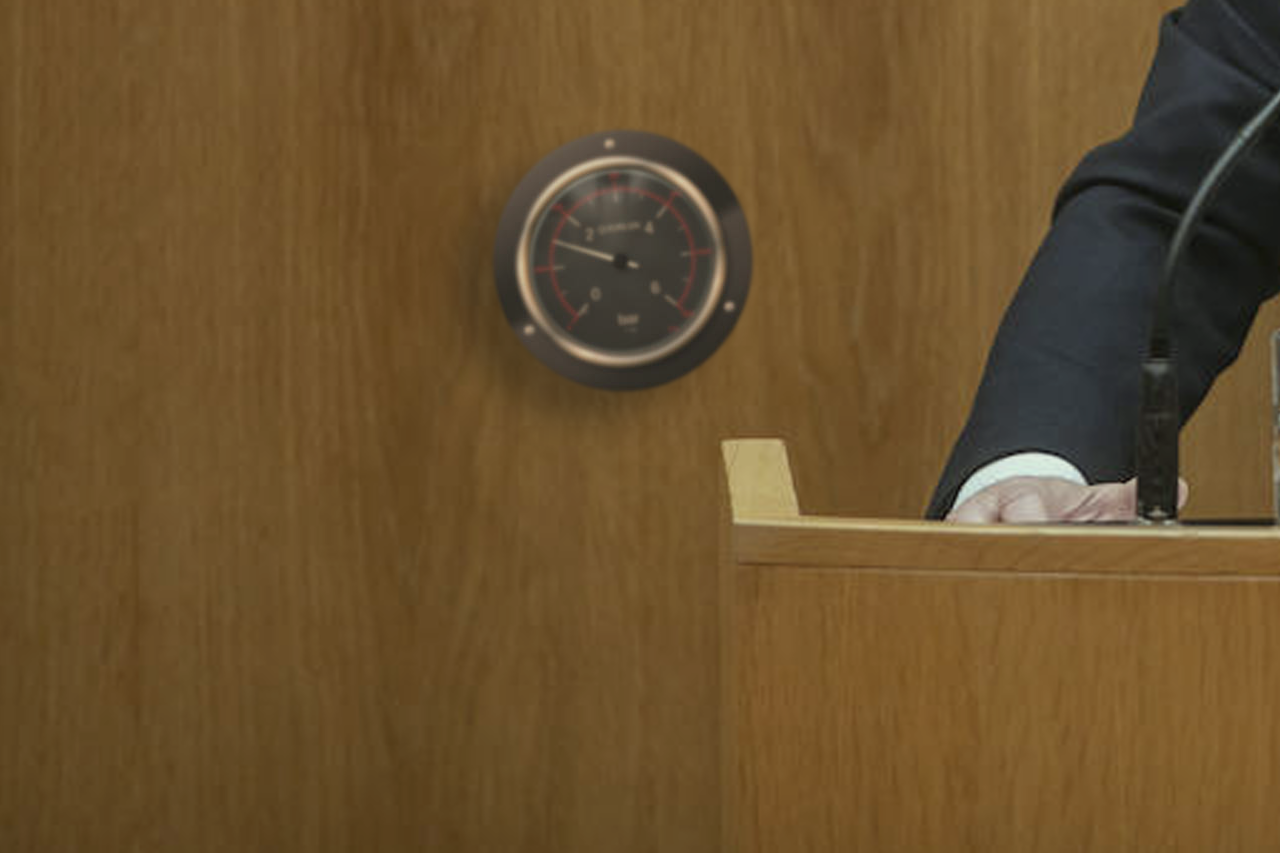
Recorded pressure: 1.5 bar
